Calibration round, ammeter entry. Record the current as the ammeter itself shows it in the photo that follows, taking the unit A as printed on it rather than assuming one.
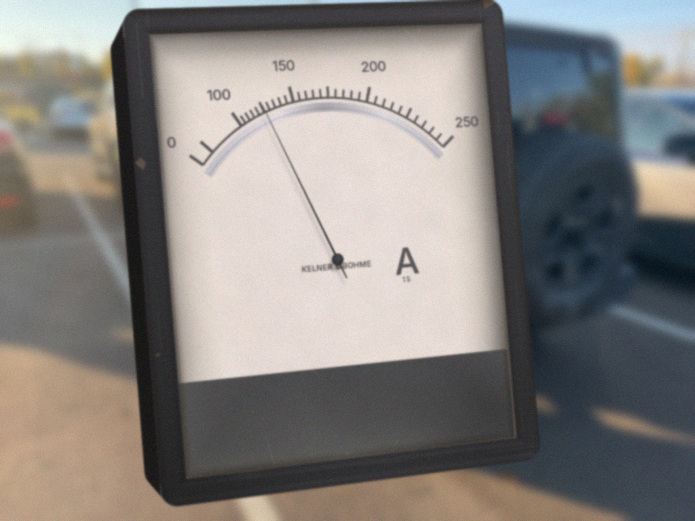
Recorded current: 125 A
